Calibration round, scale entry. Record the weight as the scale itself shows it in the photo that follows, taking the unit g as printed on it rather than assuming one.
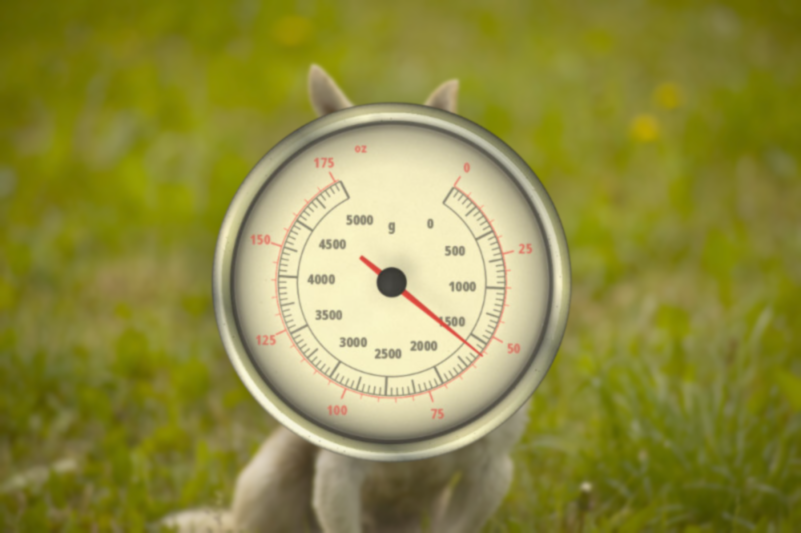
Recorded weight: 1600 g
